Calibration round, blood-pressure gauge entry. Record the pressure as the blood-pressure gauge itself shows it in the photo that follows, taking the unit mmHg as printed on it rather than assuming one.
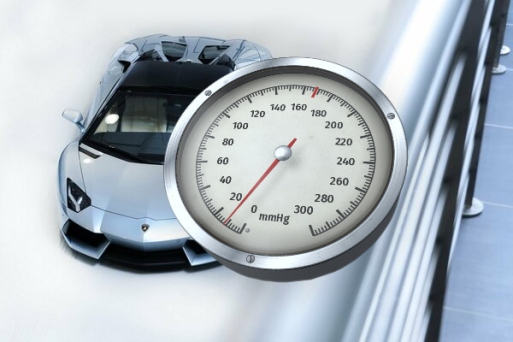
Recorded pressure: 10 mmHg
